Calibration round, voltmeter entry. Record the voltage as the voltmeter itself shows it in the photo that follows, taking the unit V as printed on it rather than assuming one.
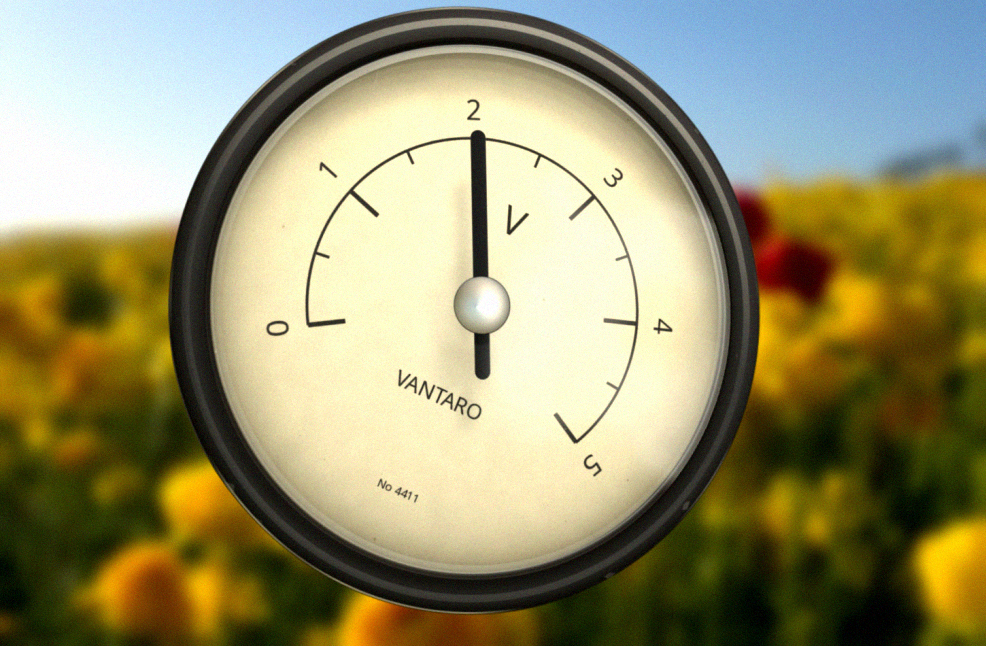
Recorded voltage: 2 V
